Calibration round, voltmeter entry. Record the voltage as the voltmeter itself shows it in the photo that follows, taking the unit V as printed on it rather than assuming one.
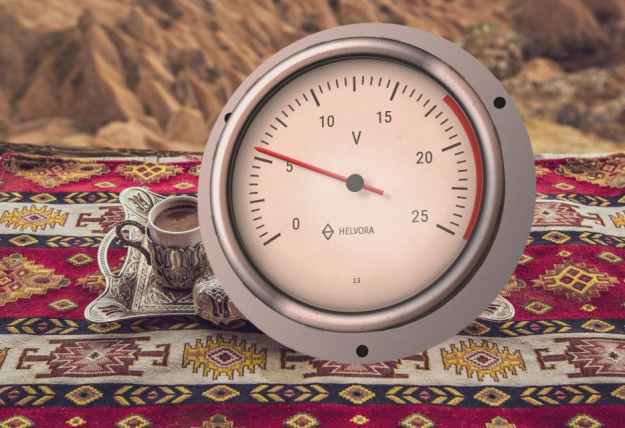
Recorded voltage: 5.5 V
